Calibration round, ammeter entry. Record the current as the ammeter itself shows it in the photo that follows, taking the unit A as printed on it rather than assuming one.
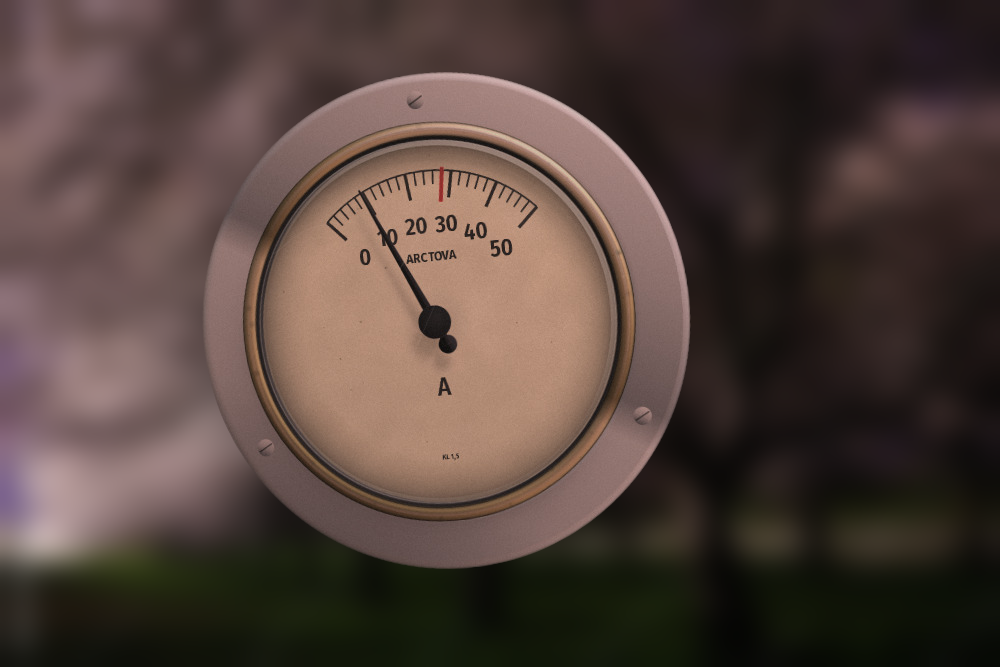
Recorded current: 10 A
